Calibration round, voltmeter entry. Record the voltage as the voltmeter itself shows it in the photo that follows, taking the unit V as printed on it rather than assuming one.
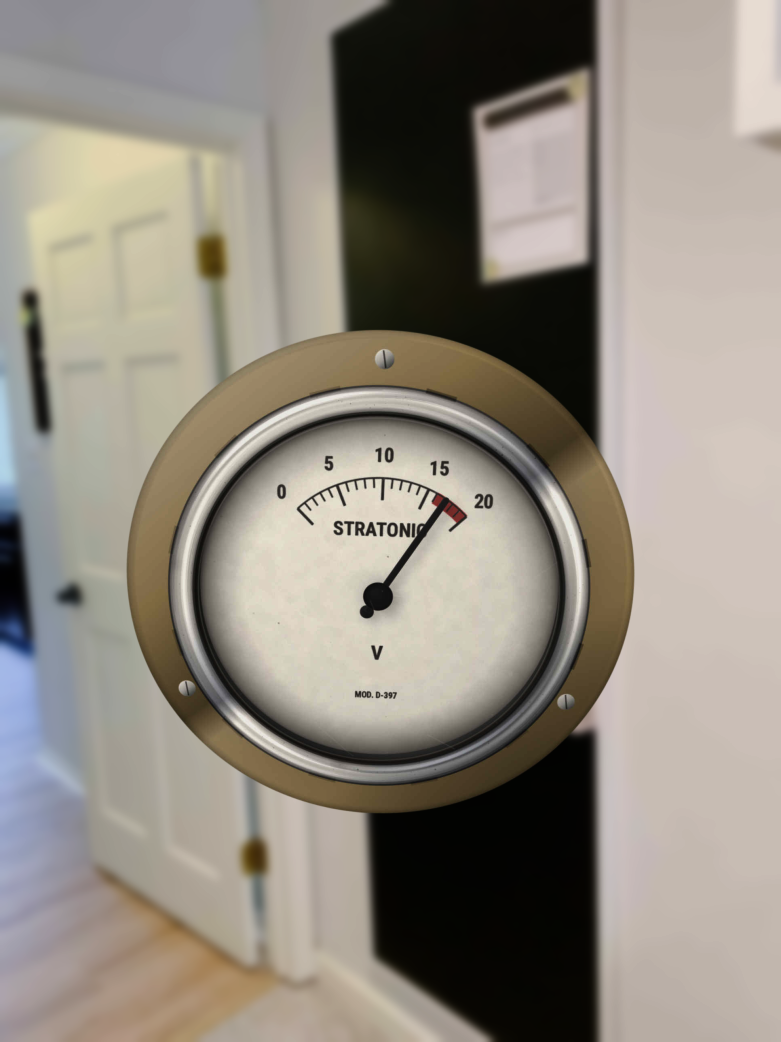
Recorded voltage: 17 V
